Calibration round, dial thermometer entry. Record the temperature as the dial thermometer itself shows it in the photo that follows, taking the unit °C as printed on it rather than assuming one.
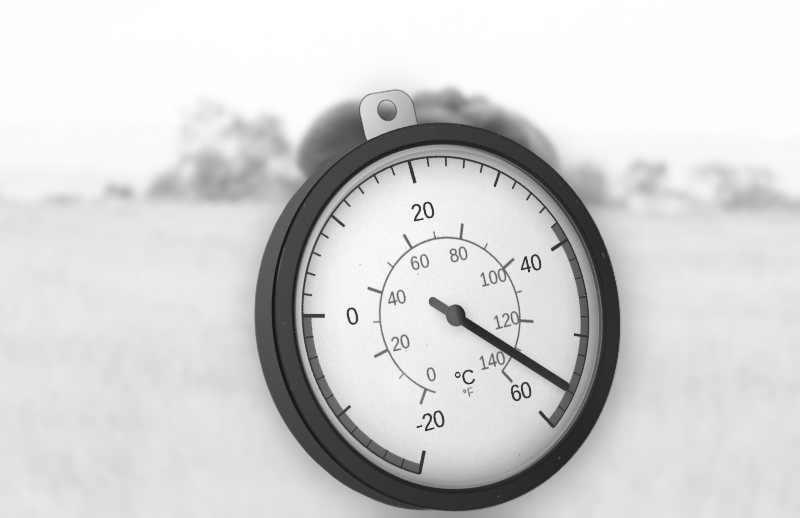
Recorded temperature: 56 °C
